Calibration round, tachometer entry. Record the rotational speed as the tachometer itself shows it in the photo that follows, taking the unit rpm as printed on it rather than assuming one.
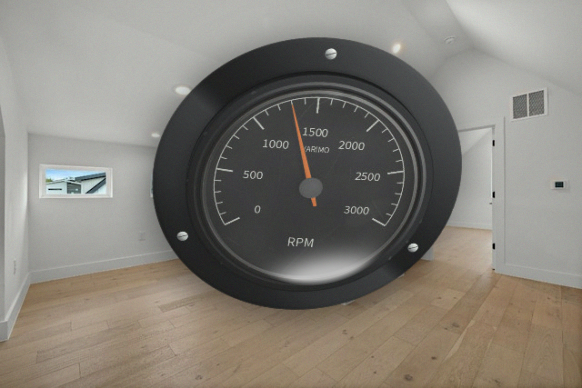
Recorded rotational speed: 1300 rpm
